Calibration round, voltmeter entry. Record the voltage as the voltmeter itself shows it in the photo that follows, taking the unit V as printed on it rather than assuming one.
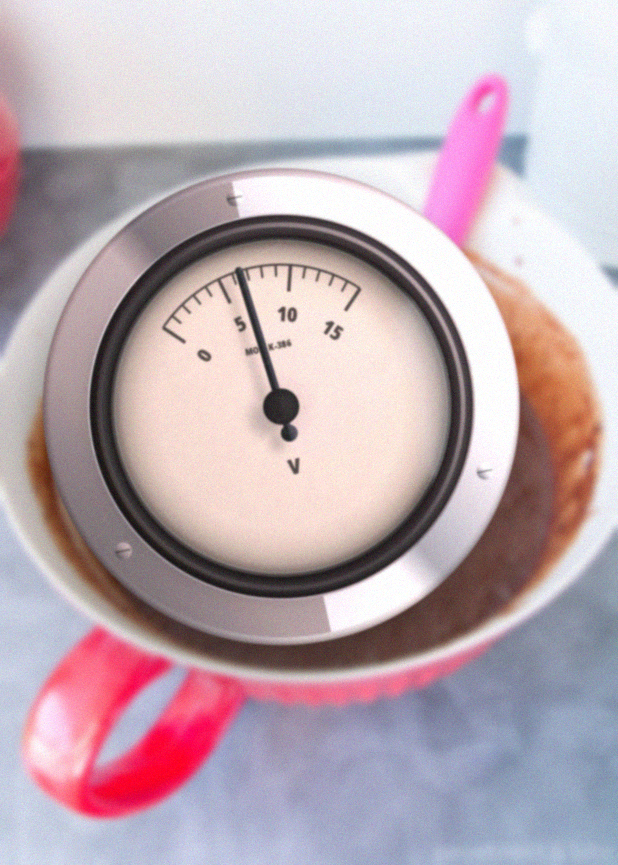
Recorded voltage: 6.5 V
